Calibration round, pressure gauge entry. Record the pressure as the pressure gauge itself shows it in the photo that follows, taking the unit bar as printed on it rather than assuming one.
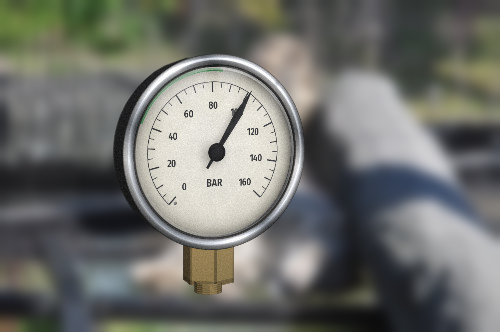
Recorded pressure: 100 bar
